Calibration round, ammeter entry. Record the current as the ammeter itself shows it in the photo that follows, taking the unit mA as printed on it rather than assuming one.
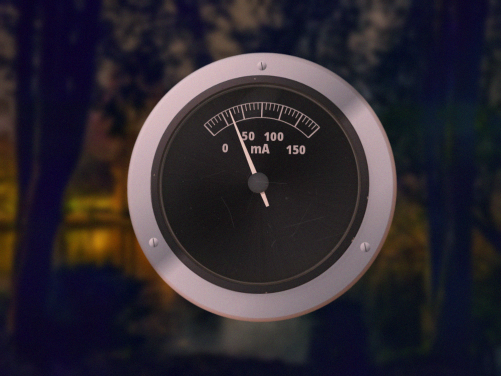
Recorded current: 35 mA
